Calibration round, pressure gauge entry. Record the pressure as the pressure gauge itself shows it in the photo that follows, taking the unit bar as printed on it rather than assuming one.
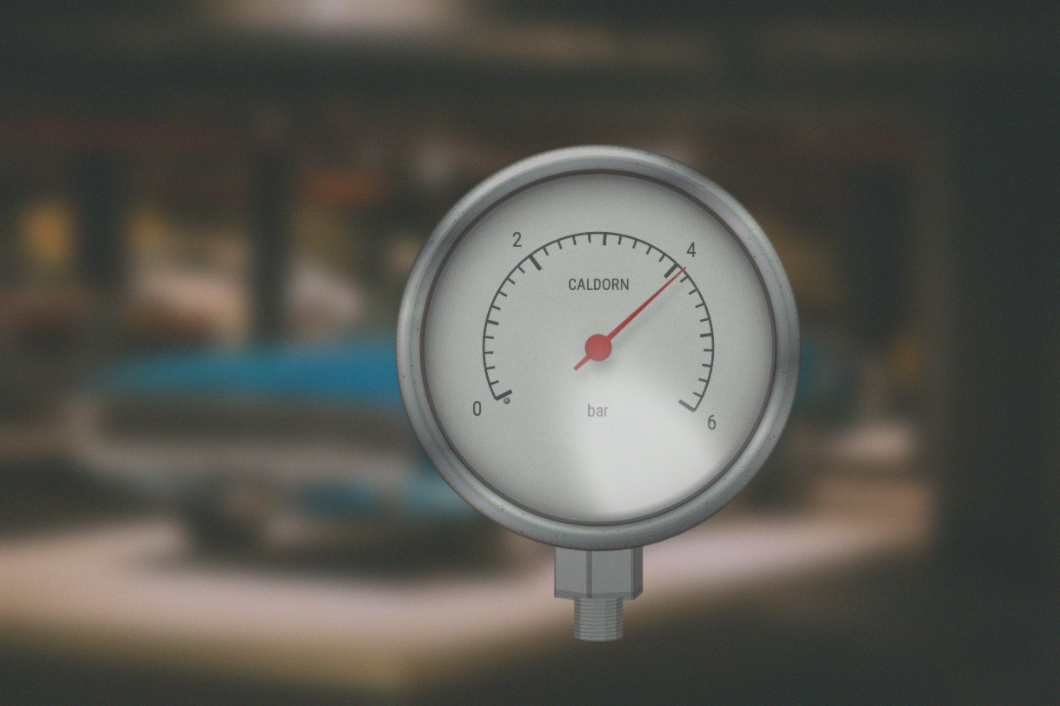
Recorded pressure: 4.1 bar
